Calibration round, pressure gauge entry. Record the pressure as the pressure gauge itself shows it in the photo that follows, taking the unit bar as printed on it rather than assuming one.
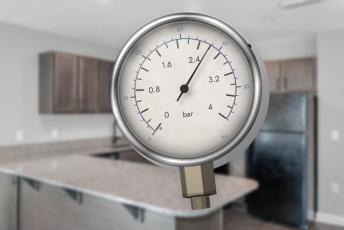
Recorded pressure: 2.6 bar
